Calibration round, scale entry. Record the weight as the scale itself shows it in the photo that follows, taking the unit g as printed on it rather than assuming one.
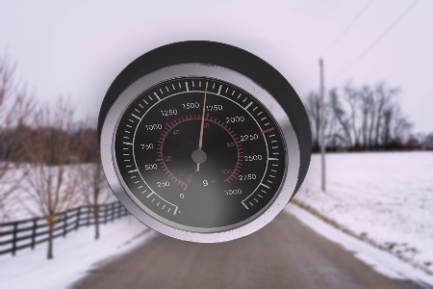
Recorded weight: 1650 g
